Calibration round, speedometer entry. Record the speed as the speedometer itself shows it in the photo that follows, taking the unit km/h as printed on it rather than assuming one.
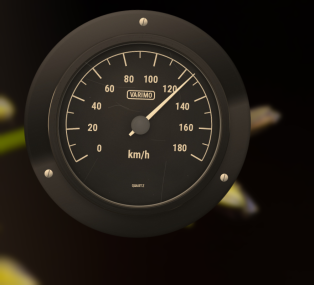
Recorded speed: 125 km/h
